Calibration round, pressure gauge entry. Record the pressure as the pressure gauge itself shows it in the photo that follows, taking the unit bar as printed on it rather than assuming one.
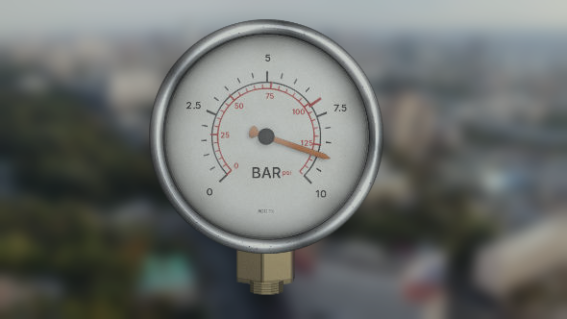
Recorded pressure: 9 bar
